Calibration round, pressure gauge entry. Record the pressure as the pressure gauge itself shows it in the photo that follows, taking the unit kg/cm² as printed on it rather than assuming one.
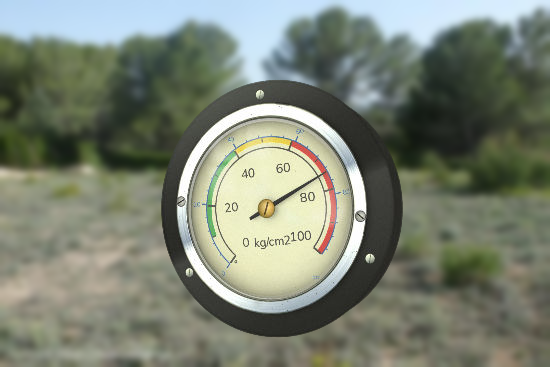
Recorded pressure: 75 kg/cm²
